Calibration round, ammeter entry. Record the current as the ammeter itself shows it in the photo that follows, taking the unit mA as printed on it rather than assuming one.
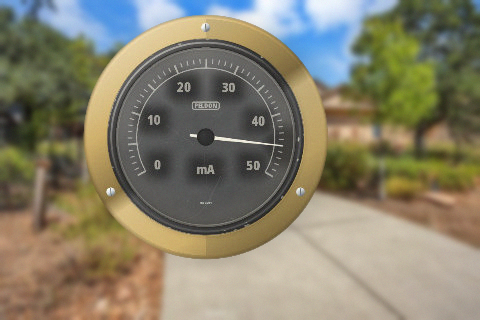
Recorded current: 45 mA
